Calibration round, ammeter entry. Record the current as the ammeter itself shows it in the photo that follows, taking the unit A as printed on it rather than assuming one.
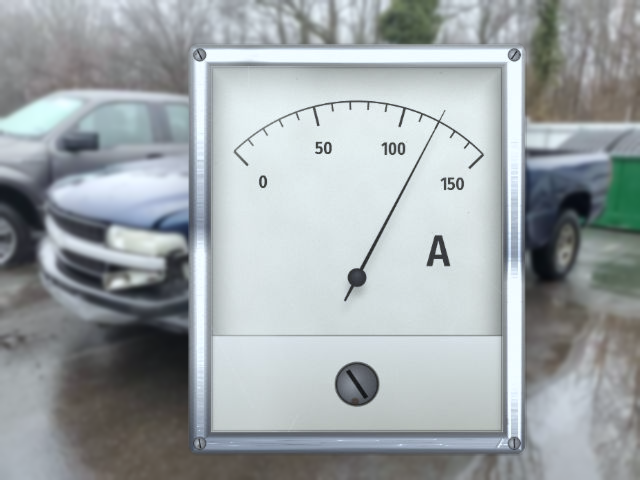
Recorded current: 120 A
